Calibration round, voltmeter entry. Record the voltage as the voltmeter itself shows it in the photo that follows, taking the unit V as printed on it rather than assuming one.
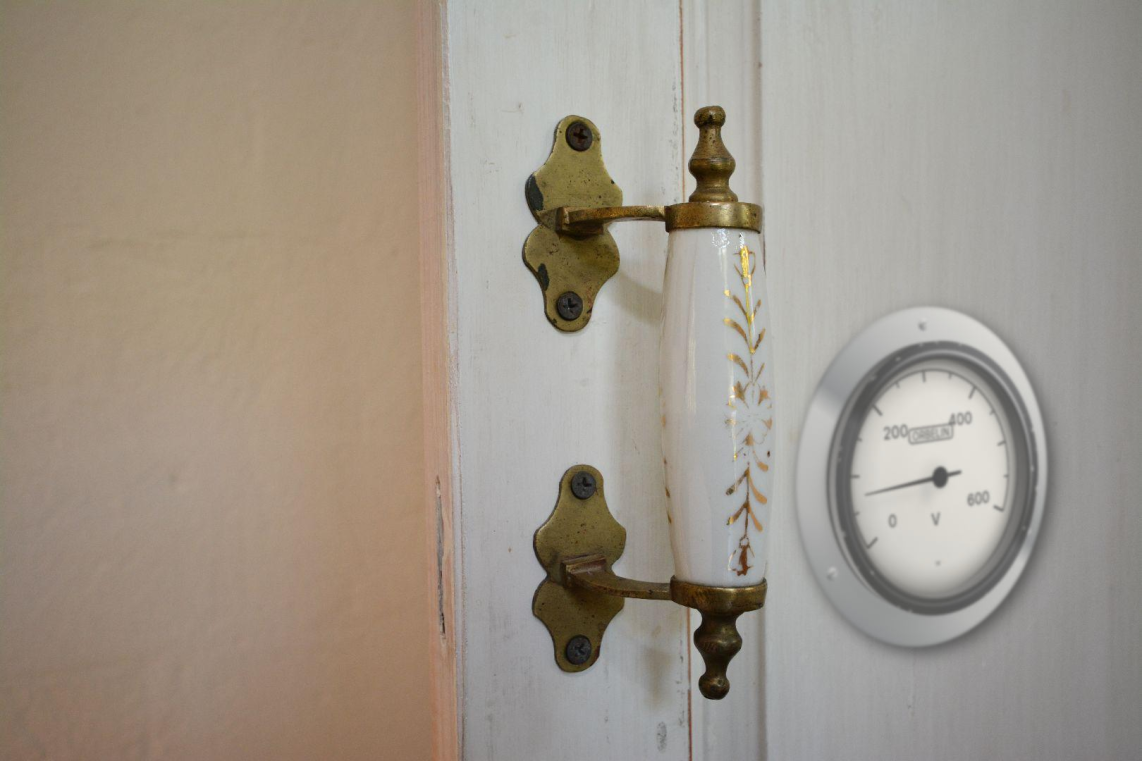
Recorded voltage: 75 V
